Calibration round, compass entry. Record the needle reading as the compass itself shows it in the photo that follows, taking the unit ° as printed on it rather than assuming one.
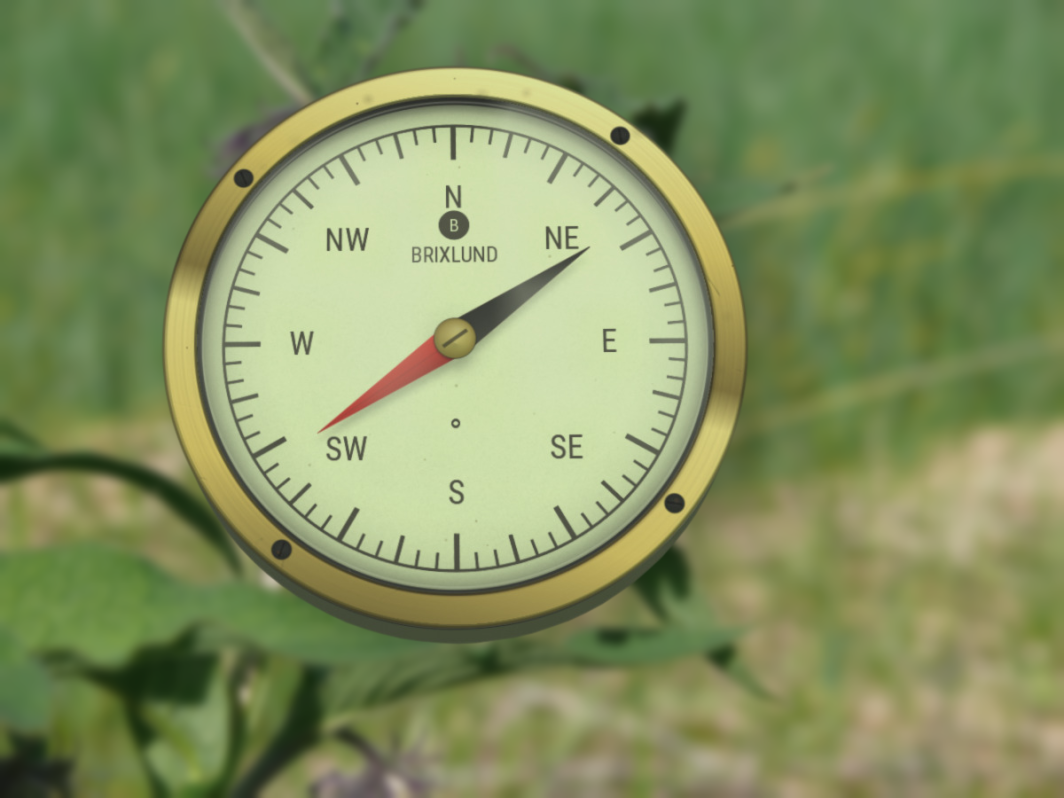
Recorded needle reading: 235 °
